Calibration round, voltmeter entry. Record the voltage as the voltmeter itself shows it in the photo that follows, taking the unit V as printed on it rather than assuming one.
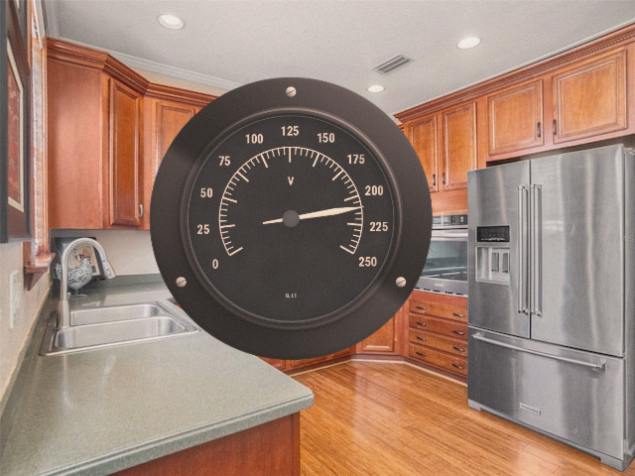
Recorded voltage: 210 V
